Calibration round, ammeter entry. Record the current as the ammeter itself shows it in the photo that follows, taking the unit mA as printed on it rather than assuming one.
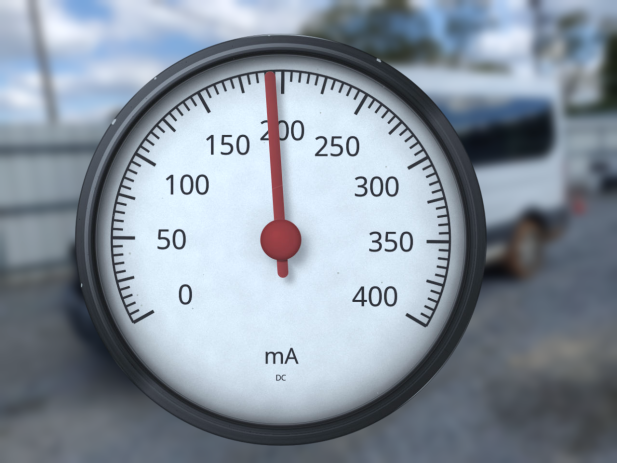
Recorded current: 192.5 mA
